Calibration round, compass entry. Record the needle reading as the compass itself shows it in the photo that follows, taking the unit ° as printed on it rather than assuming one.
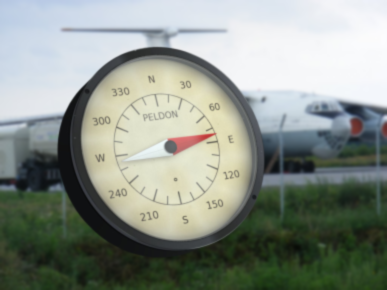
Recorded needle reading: 82.5 °
